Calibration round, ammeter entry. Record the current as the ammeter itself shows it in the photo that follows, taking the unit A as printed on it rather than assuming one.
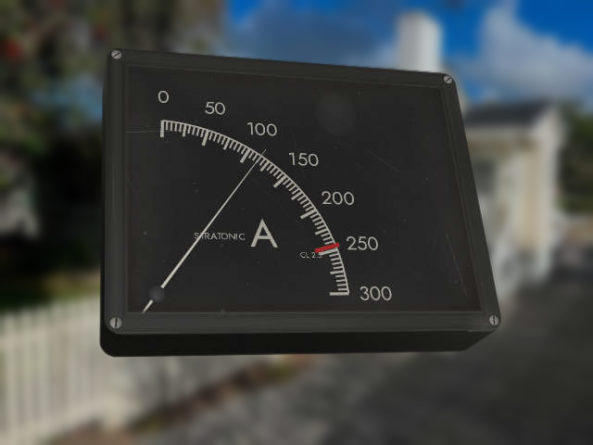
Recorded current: 115 A
